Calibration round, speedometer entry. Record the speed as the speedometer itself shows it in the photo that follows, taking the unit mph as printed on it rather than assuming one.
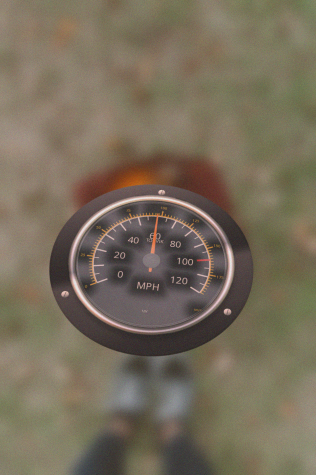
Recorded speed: 60 mph
